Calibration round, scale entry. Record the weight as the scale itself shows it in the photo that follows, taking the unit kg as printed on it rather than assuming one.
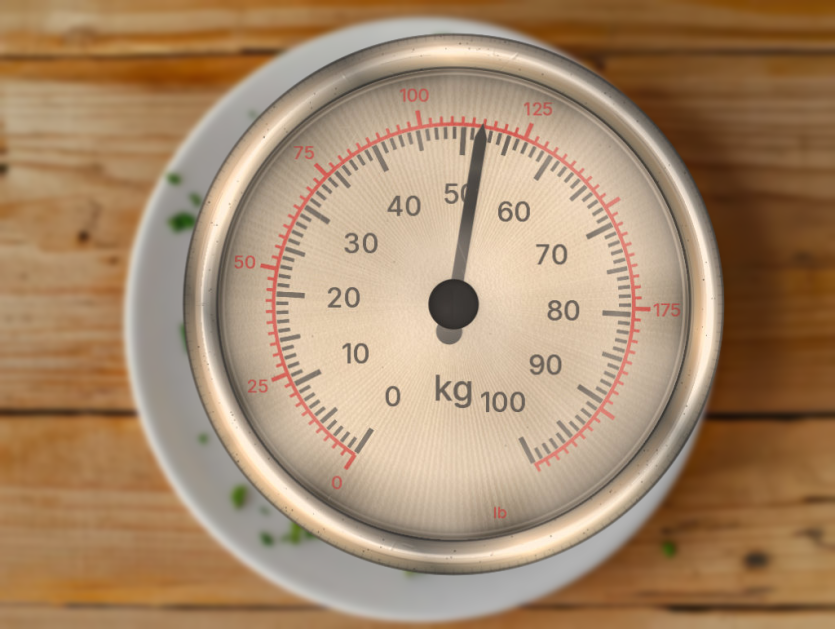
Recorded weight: 52 kg
